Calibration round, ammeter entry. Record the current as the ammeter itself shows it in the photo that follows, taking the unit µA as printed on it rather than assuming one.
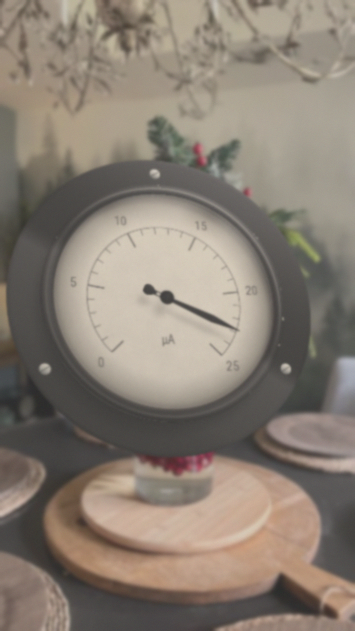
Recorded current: 23 µA
